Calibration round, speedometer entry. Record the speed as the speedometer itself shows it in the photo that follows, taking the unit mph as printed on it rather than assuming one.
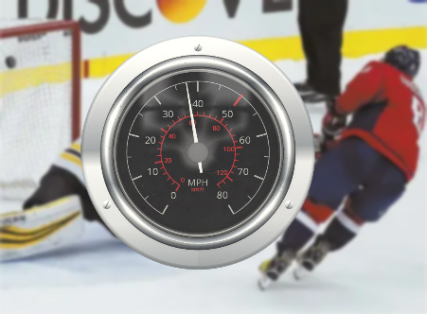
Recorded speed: 37.5 mph
